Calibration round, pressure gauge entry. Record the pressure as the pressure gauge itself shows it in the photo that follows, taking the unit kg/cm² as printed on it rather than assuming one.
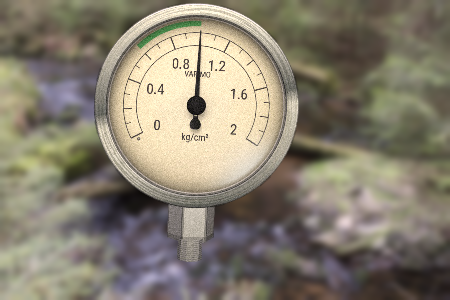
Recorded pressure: 1 kg/cm²
